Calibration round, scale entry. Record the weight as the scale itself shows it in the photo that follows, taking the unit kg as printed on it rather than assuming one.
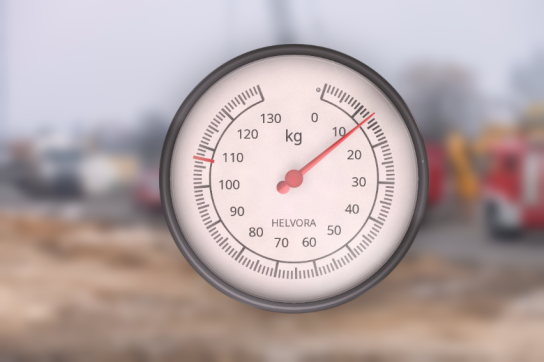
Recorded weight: 13 kg
